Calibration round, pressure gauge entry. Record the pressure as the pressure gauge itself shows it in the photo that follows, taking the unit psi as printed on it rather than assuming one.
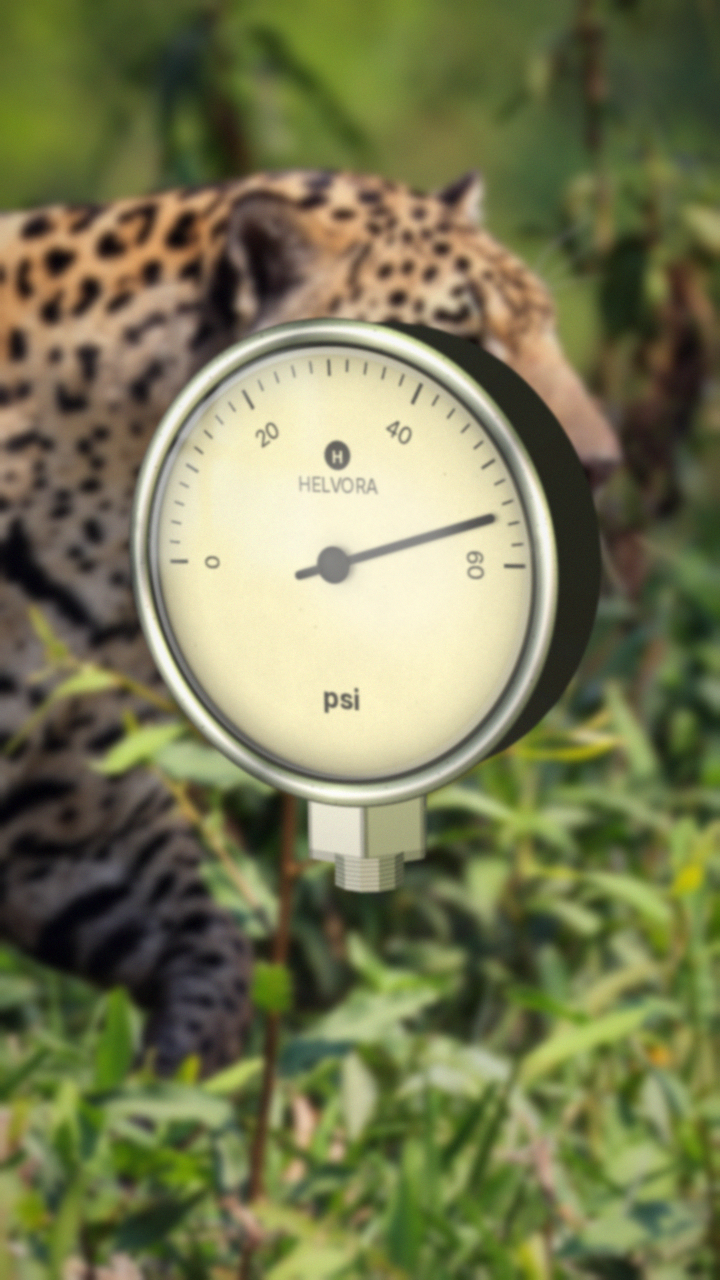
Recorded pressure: 55 psi
